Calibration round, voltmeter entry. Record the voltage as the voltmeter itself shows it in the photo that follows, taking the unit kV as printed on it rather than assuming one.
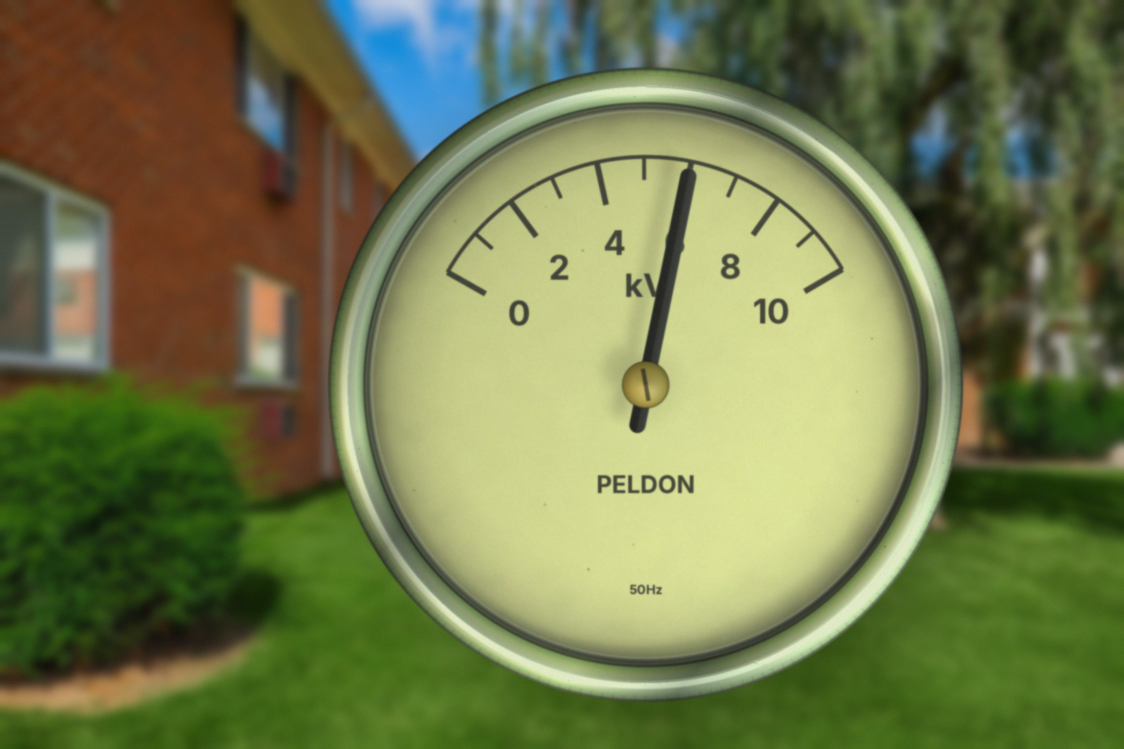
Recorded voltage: 6 kV
